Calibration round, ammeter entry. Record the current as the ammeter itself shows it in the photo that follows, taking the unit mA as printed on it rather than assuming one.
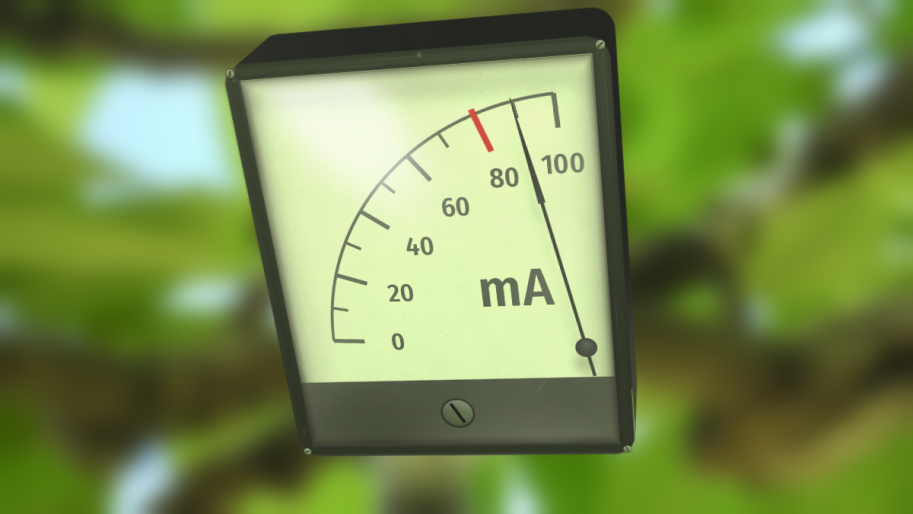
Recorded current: 90 mA
